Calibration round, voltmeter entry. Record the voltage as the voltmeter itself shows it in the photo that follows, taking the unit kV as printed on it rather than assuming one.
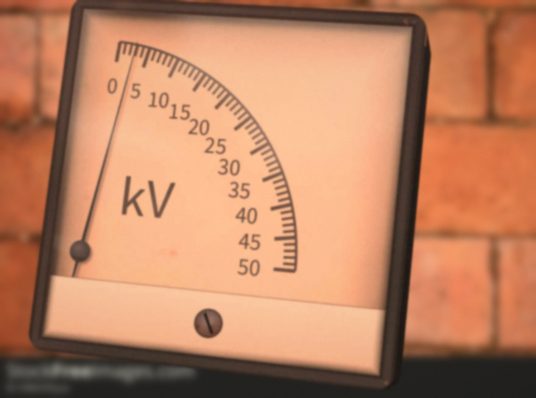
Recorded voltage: 3 kV
